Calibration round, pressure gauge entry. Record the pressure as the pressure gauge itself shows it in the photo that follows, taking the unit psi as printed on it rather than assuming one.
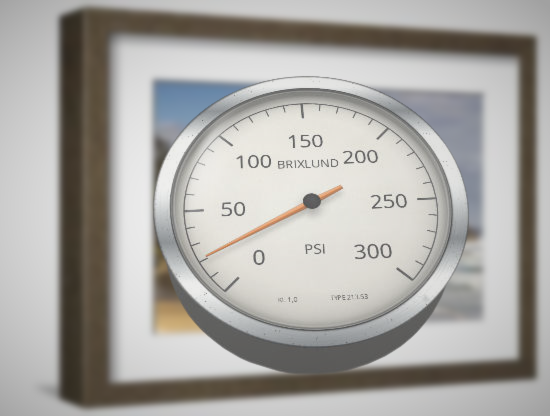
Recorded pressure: 20 psi
